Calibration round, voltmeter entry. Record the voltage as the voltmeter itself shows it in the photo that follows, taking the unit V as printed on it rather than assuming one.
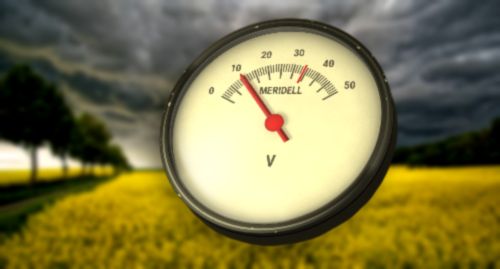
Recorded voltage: 10 V
